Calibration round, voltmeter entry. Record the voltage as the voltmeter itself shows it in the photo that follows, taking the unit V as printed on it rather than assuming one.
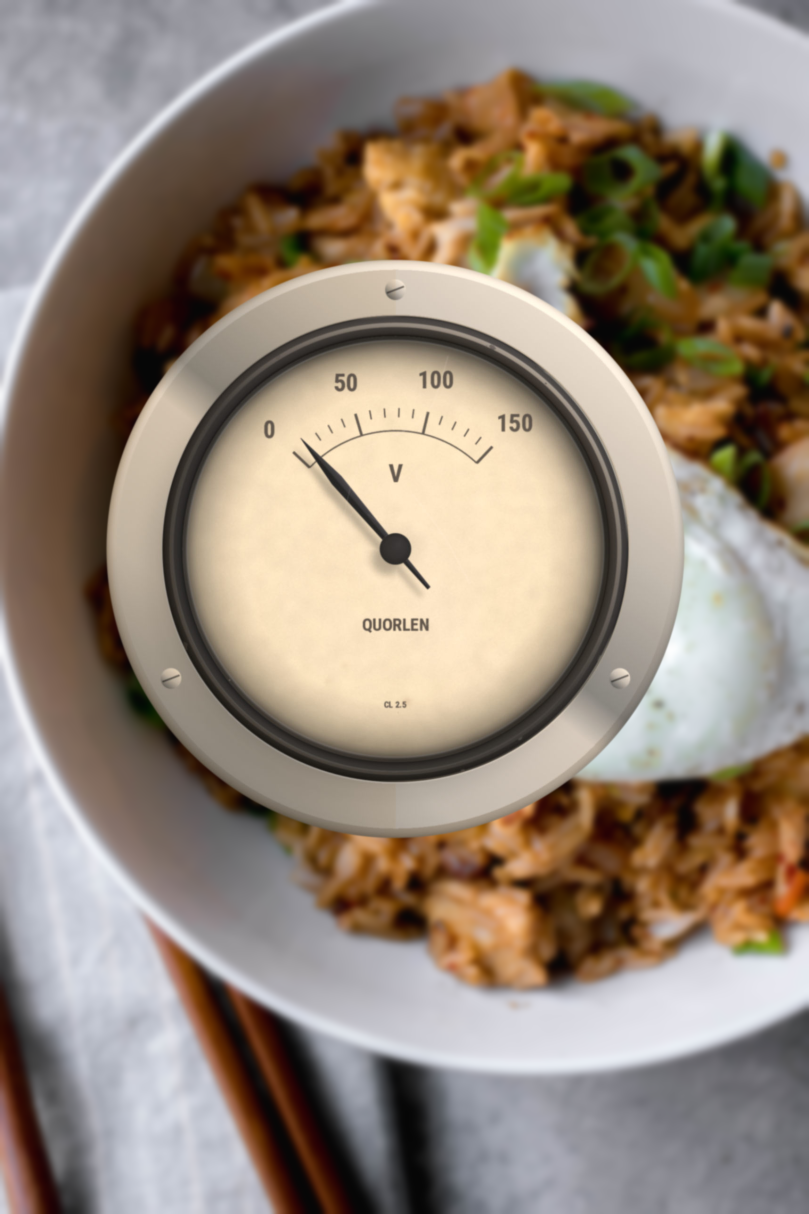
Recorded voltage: 10 V
